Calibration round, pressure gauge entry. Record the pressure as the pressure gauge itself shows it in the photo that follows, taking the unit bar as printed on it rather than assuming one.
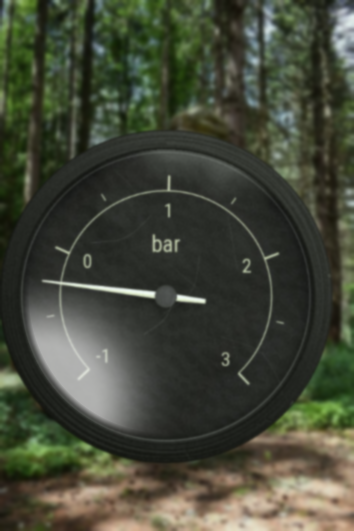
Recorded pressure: -0.25 bar
